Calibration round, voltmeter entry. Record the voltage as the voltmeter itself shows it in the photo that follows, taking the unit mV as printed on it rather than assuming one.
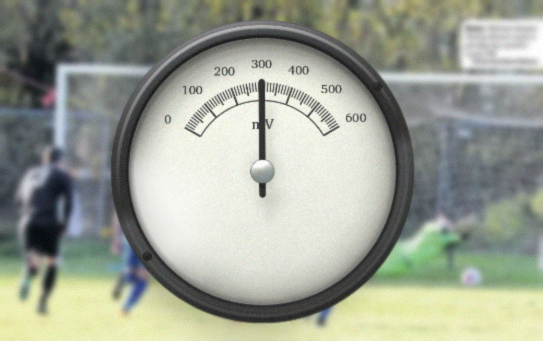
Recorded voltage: 300 mV
